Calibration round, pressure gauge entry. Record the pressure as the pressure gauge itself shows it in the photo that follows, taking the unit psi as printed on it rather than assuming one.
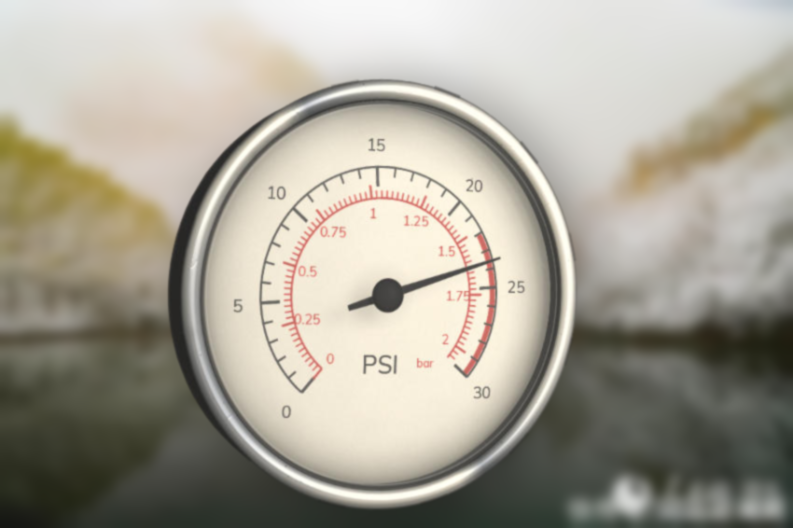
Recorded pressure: 23.5 psi
